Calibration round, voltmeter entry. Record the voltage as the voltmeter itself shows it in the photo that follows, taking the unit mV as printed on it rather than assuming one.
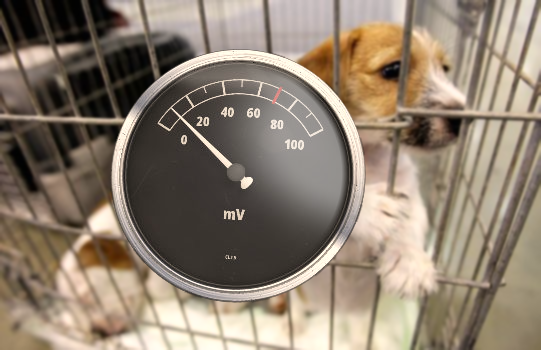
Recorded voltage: 10 mV
